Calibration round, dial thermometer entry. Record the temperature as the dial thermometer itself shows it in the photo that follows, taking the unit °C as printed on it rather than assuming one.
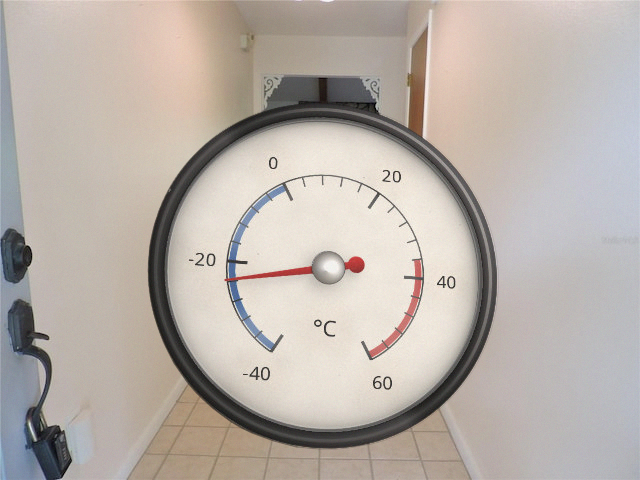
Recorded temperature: -24 °C
